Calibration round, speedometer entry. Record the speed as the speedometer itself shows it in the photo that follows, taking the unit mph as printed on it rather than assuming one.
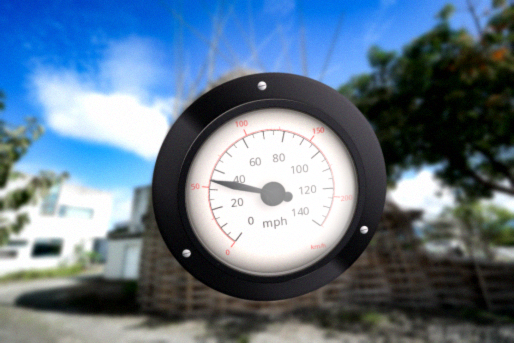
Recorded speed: 35 mph
